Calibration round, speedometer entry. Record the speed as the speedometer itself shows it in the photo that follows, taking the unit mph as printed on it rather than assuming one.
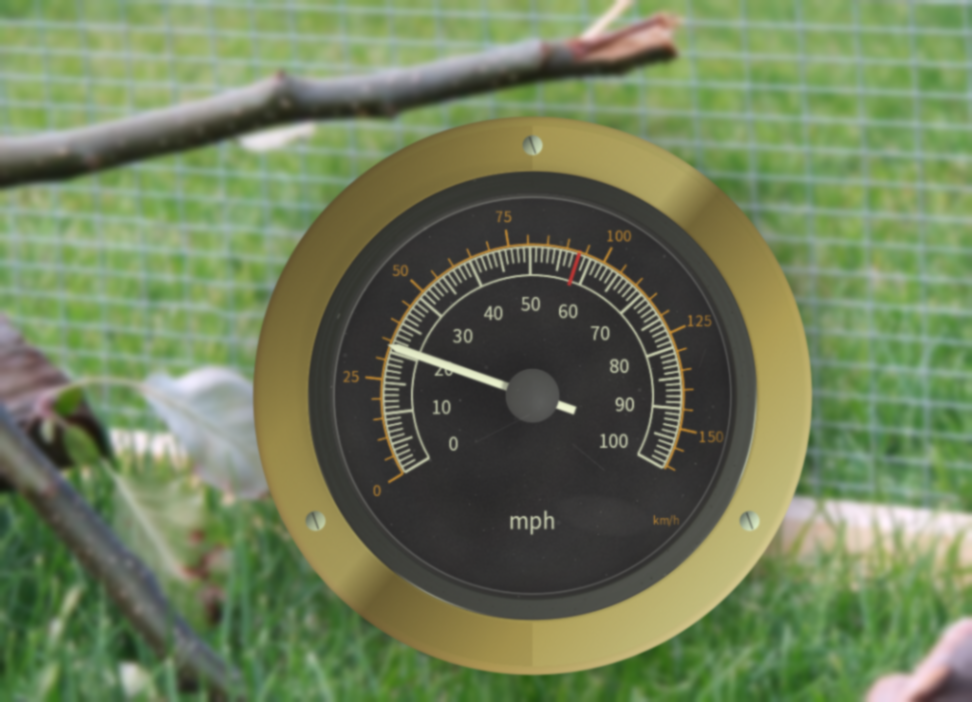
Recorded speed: 21 mph
